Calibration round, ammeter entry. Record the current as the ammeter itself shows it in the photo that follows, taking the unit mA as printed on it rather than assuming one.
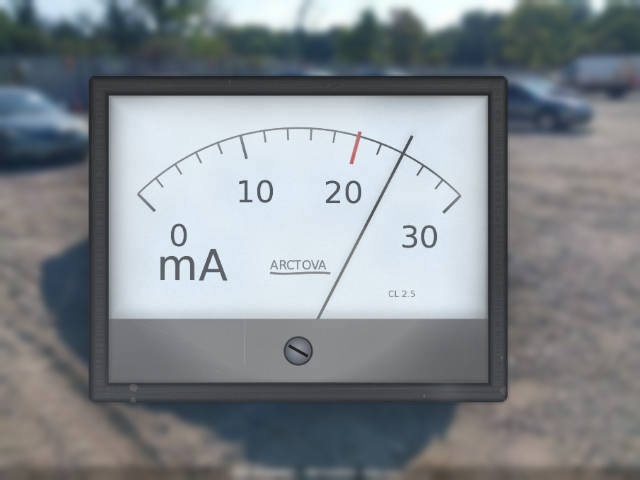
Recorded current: 24 mA
